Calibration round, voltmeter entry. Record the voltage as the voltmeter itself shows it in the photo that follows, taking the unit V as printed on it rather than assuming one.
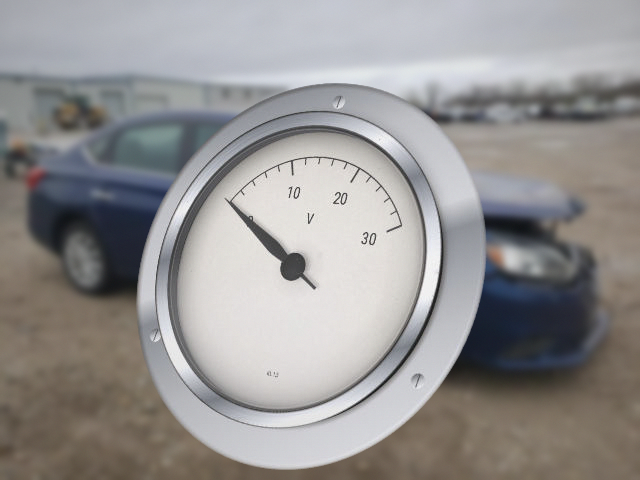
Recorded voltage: 0 V
